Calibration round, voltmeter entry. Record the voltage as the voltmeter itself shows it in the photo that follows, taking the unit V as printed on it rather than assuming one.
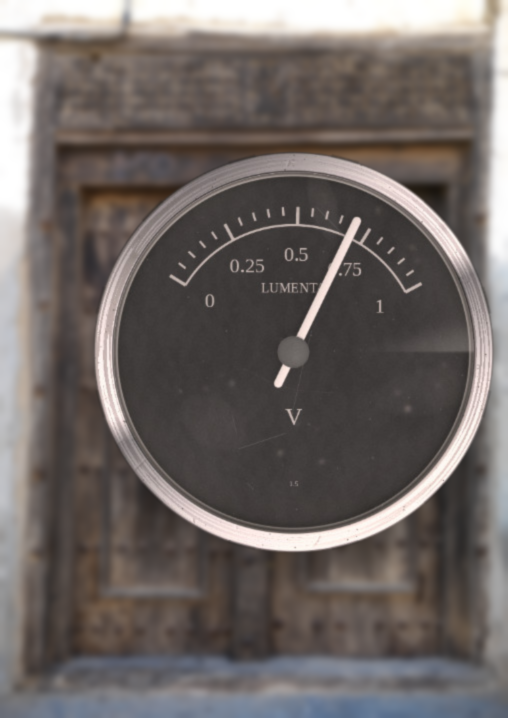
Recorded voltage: 0.7 V
